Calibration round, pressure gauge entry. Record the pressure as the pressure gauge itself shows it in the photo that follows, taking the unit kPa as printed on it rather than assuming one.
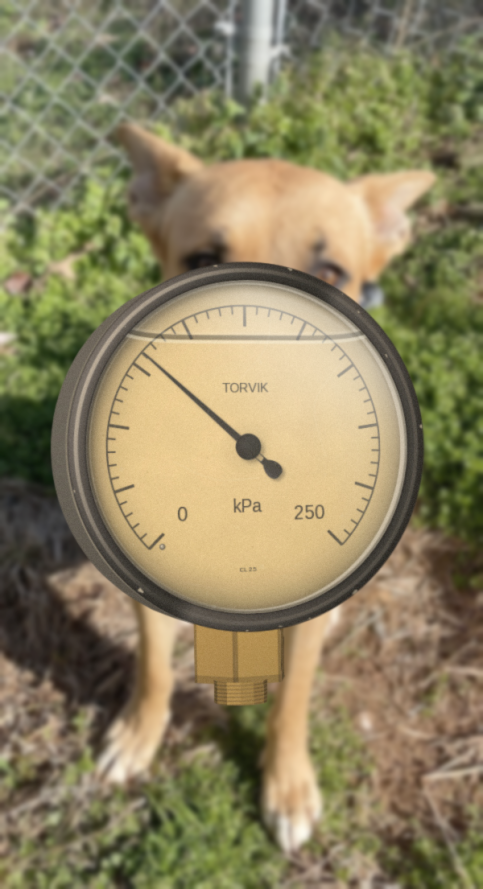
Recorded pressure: 80 kPa
